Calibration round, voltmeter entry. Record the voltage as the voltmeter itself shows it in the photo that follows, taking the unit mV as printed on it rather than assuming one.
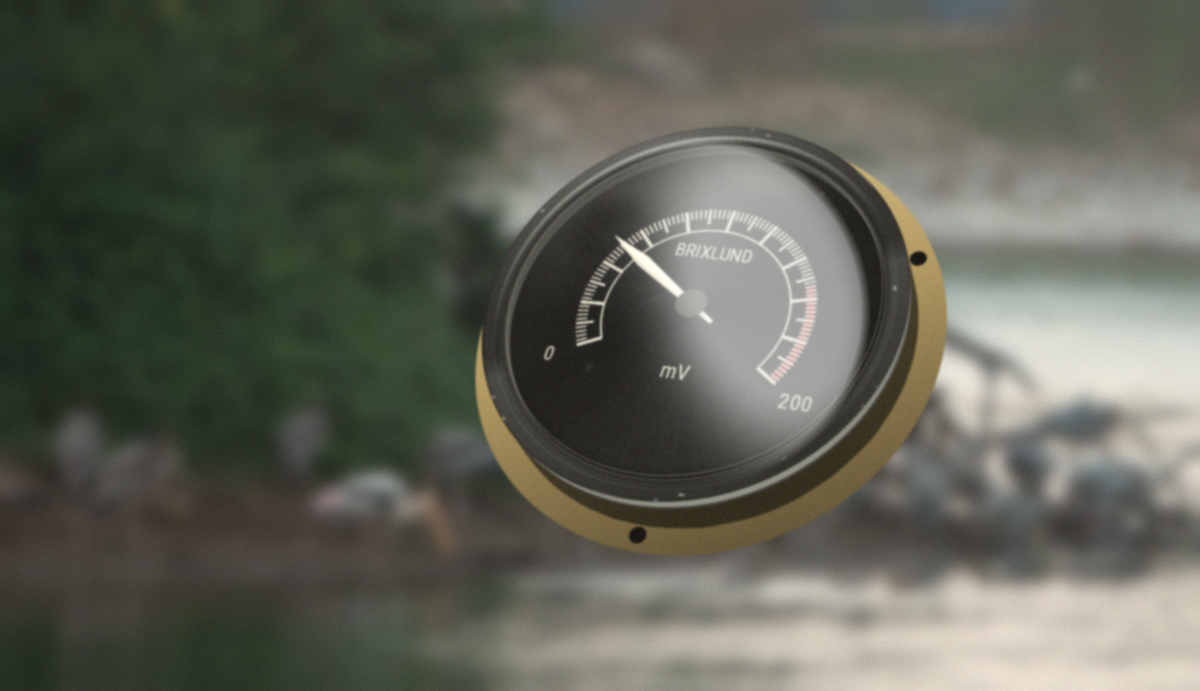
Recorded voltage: 50 mV
